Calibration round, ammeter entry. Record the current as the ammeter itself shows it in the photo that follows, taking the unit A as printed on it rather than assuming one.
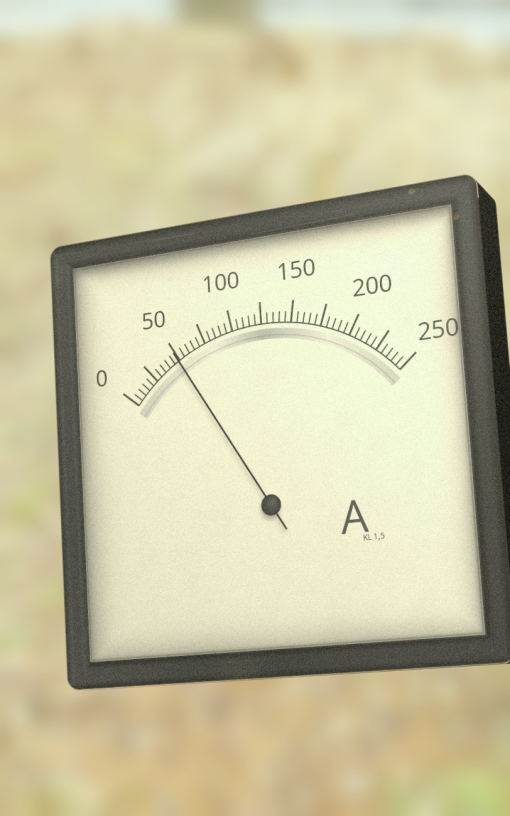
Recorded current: 50 A
